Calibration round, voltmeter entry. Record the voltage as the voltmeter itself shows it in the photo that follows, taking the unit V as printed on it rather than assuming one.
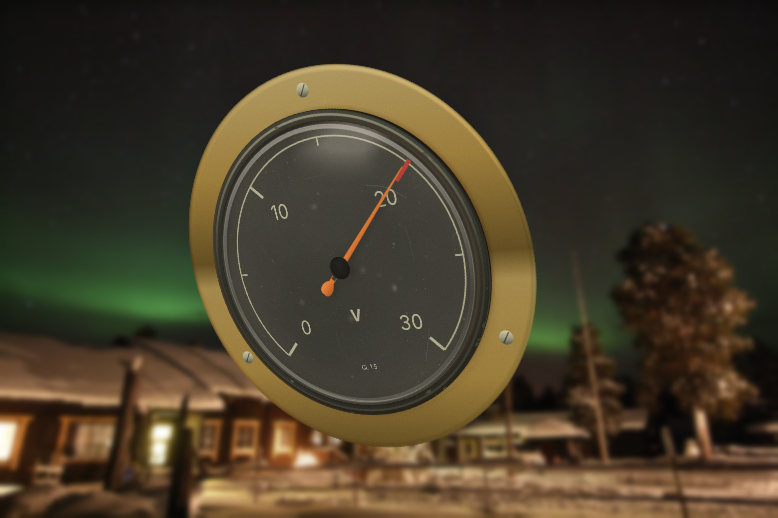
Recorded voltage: 20 V
